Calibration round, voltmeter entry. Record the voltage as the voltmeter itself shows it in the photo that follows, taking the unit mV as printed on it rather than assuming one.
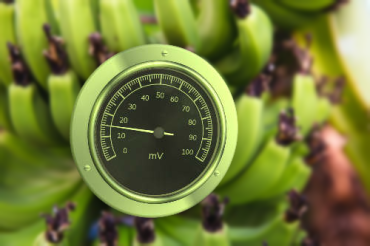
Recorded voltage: 15 mV
